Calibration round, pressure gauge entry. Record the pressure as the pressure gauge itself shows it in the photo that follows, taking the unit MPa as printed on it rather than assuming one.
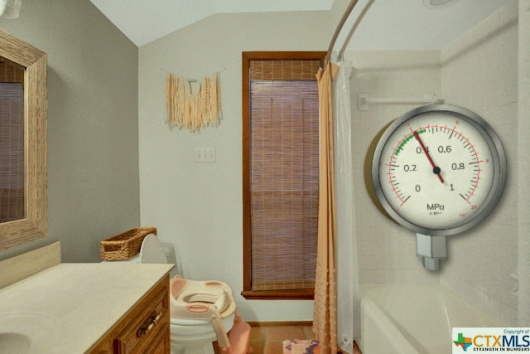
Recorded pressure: 0.4 MPa
